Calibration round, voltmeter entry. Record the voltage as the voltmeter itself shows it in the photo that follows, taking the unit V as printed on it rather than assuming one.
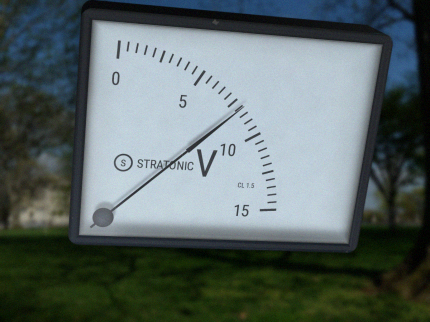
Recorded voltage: 8 V
